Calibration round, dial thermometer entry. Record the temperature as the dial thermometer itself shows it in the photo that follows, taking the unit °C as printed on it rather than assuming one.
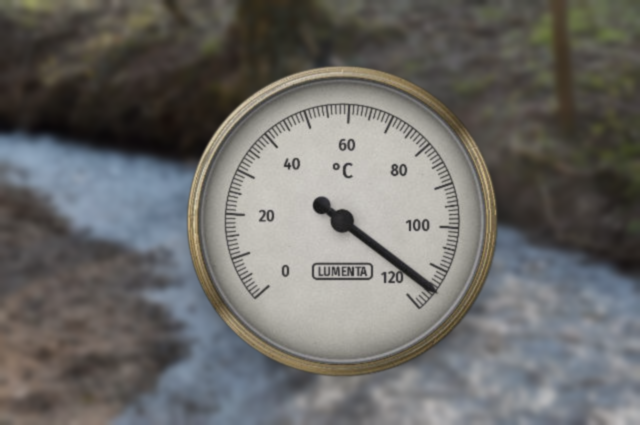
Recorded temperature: 115 °C
